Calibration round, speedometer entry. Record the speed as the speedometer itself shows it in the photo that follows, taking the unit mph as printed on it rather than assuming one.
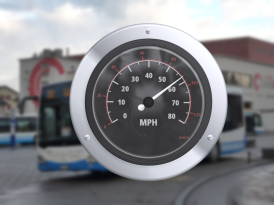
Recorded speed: 57.5 mph
